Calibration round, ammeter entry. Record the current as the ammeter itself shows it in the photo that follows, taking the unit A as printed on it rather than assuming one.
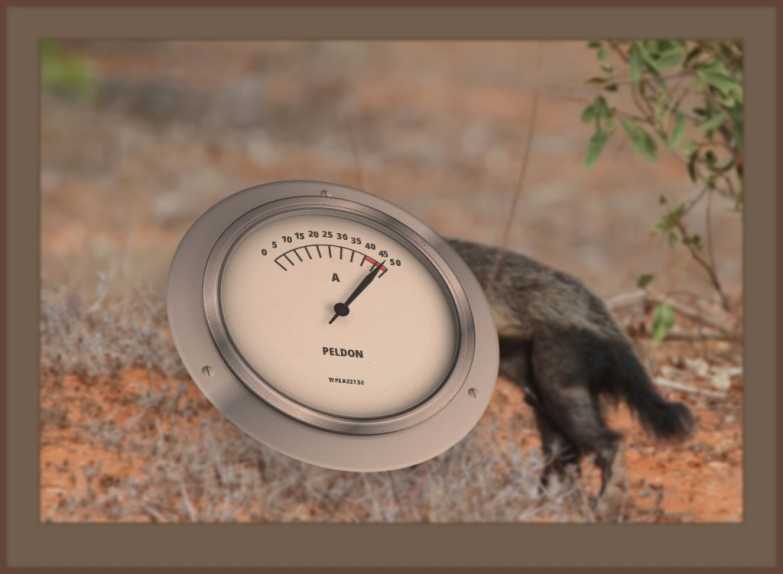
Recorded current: 47.5 A
